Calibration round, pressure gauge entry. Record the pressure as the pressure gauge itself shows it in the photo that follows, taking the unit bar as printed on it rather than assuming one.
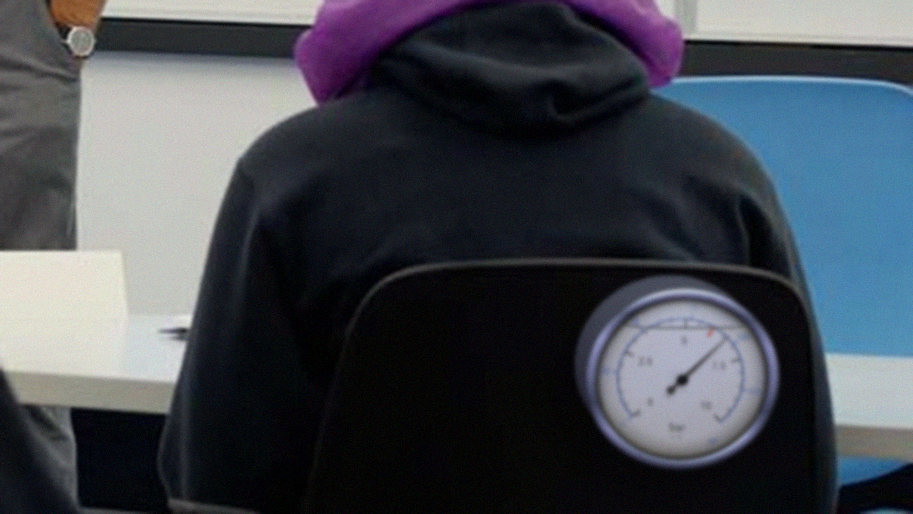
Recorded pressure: 6.5 bar
